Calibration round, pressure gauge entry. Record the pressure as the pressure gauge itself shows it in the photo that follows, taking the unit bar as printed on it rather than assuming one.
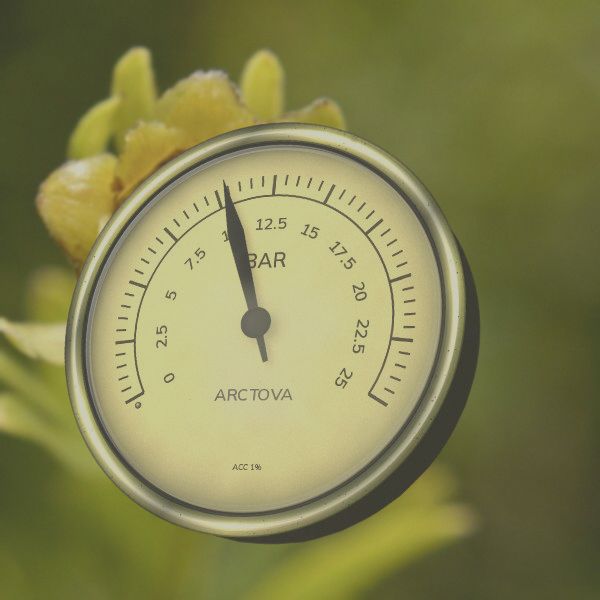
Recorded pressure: 10.5 bar
